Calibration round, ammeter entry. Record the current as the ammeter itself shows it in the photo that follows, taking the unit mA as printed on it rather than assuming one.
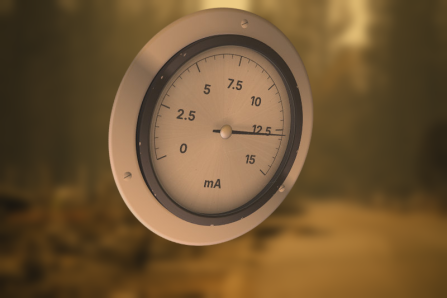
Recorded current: 12.75 mA
